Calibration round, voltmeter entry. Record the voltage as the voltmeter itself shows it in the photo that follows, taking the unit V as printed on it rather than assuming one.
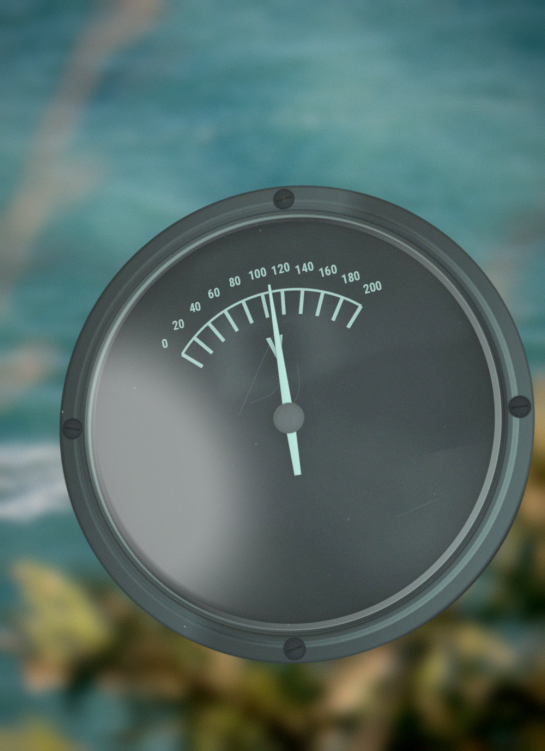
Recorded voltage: 110 V
